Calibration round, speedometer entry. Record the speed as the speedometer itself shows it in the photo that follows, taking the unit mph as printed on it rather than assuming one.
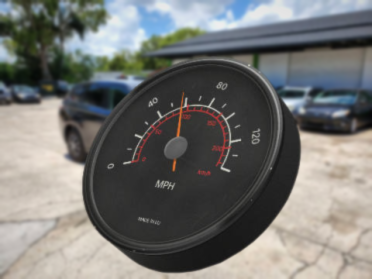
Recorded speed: 60 mph
